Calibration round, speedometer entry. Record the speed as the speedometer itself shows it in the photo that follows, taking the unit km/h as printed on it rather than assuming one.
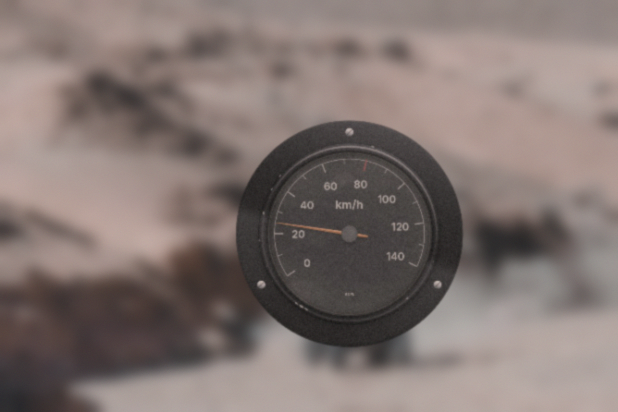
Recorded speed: 25 km/h
